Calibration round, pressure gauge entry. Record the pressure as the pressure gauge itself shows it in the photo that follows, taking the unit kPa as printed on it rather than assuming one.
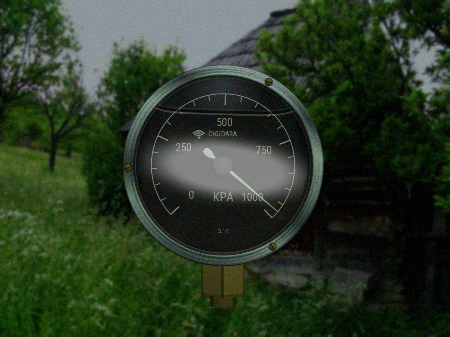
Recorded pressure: 975 kPa
